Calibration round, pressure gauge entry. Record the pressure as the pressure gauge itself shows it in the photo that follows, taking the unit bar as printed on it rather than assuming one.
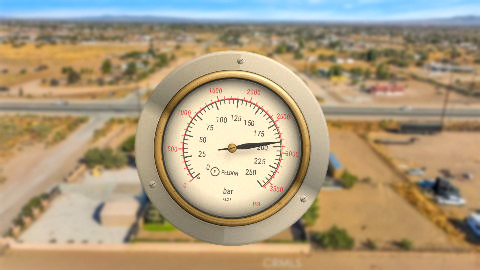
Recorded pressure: 195 bar
